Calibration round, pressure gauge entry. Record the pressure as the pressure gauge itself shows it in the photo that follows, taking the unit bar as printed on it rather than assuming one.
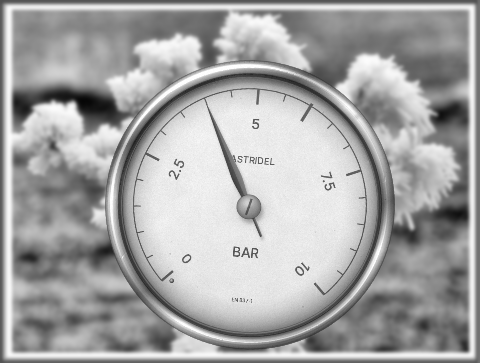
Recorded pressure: 4 bar
